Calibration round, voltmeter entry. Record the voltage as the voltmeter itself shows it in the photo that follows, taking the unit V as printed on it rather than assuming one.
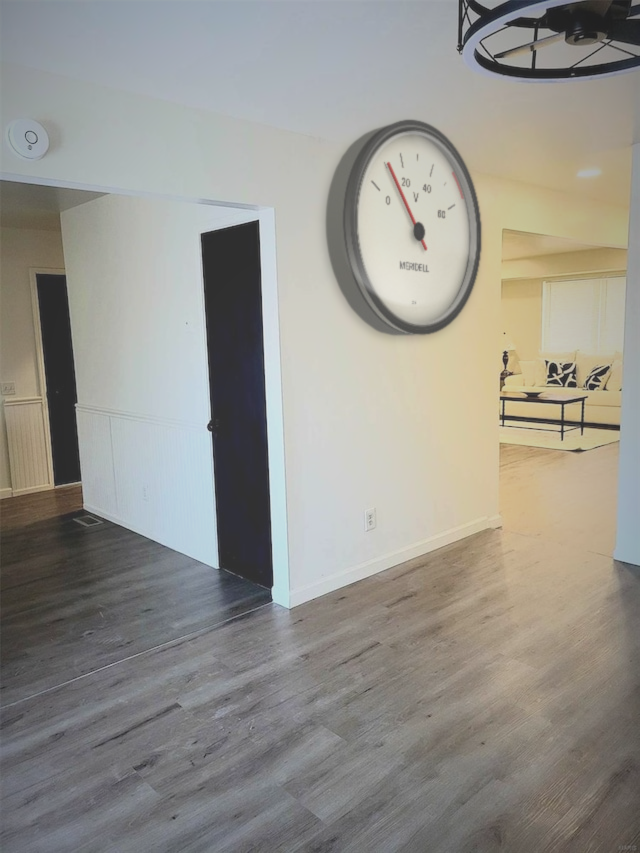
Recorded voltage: 10 V
